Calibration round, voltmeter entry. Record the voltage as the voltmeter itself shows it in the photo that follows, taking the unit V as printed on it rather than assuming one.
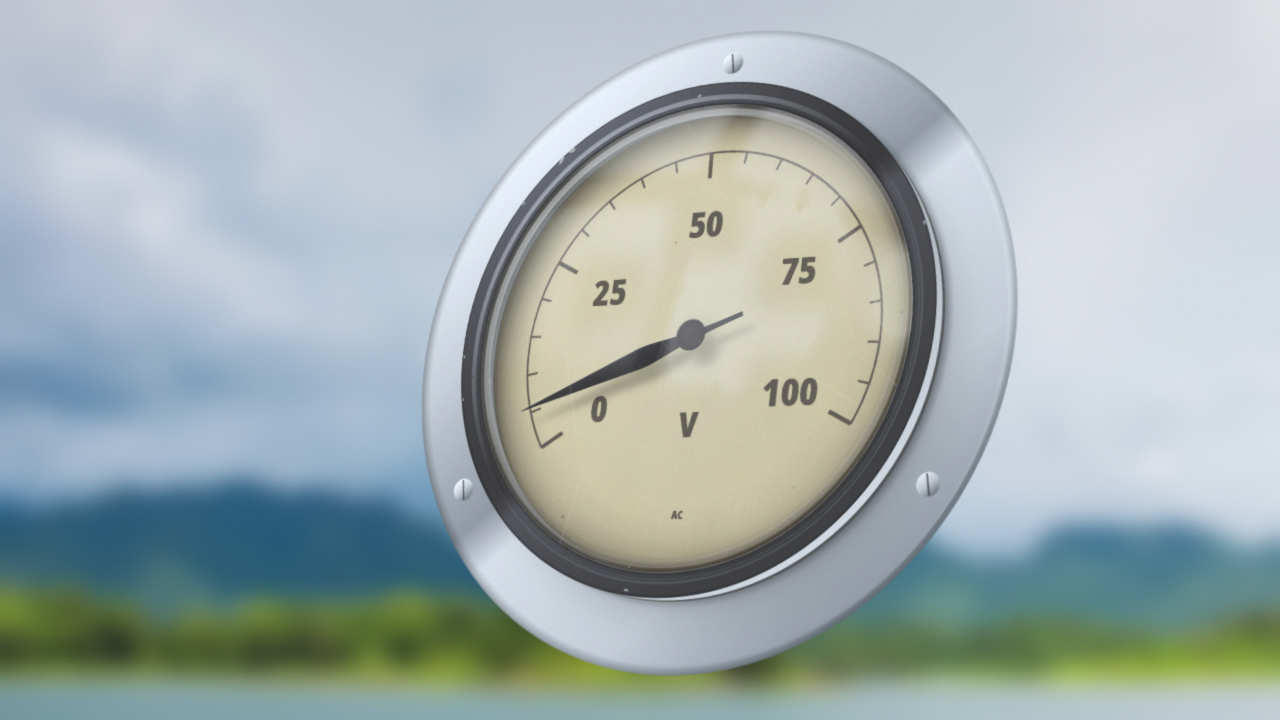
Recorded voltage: 5 V
